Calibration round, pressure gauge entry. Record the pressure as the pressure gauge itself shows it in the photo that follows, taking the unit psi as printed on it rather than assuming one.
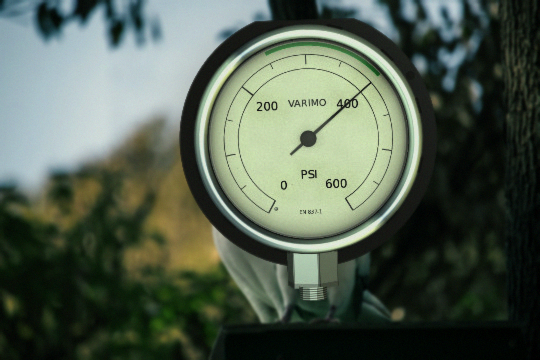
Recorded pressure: 400 psi
